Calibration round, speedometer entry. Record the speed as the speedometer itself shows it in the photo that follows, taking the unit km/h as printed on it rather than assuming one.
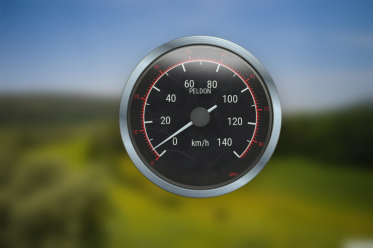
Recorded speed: 5 km/h
